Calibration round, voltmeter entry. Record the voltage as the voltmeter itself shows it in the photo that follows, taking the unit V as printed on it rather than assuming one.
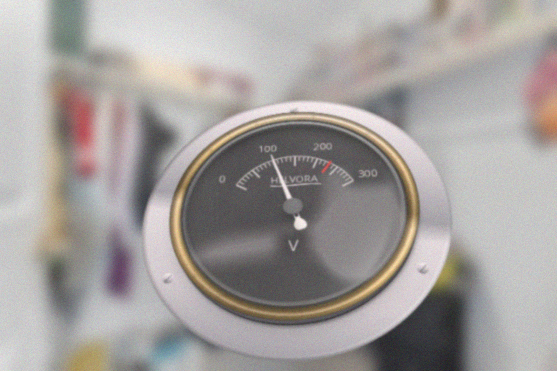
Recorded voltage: 100 V
